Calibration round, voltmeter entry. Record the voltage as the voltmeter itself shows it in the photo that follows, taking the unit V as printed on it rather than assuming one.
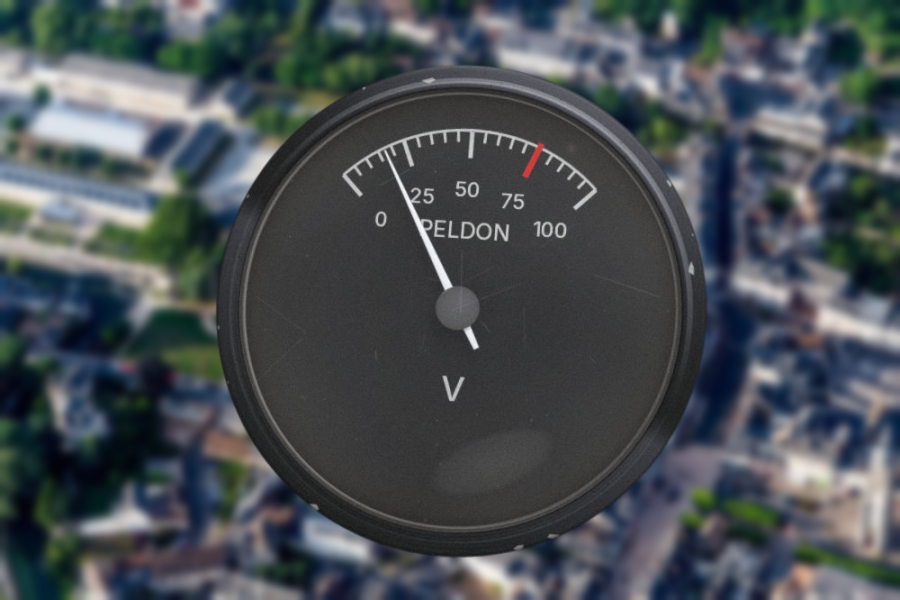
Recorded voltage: 17.5 V
